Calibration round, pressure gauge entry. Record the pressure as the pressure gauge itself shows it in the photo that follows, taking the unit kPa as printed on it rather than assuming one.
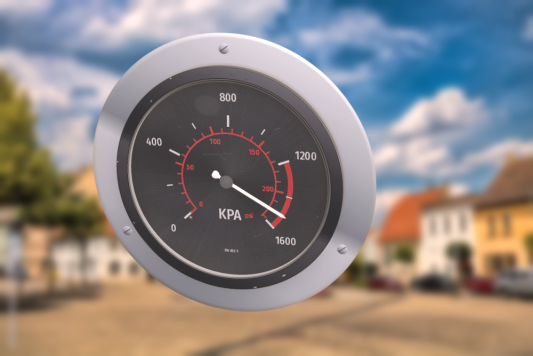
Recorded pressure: 1500 kPa
